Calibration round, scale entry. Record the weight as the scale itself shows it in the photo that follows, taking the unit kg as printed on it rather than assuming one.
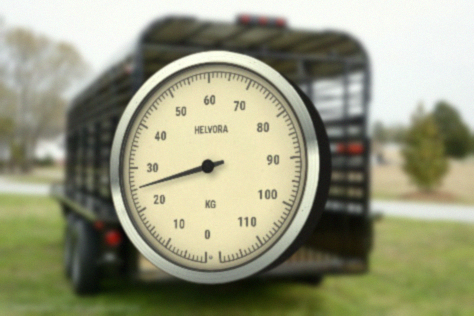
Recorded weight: 25 kg
